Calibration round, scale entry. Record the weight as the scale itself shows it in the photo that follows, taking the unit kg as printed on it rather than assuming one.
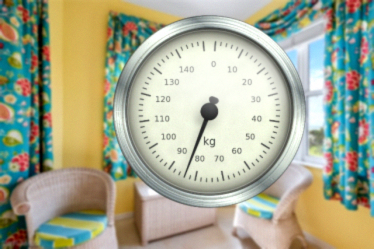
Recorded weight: 84 kg
